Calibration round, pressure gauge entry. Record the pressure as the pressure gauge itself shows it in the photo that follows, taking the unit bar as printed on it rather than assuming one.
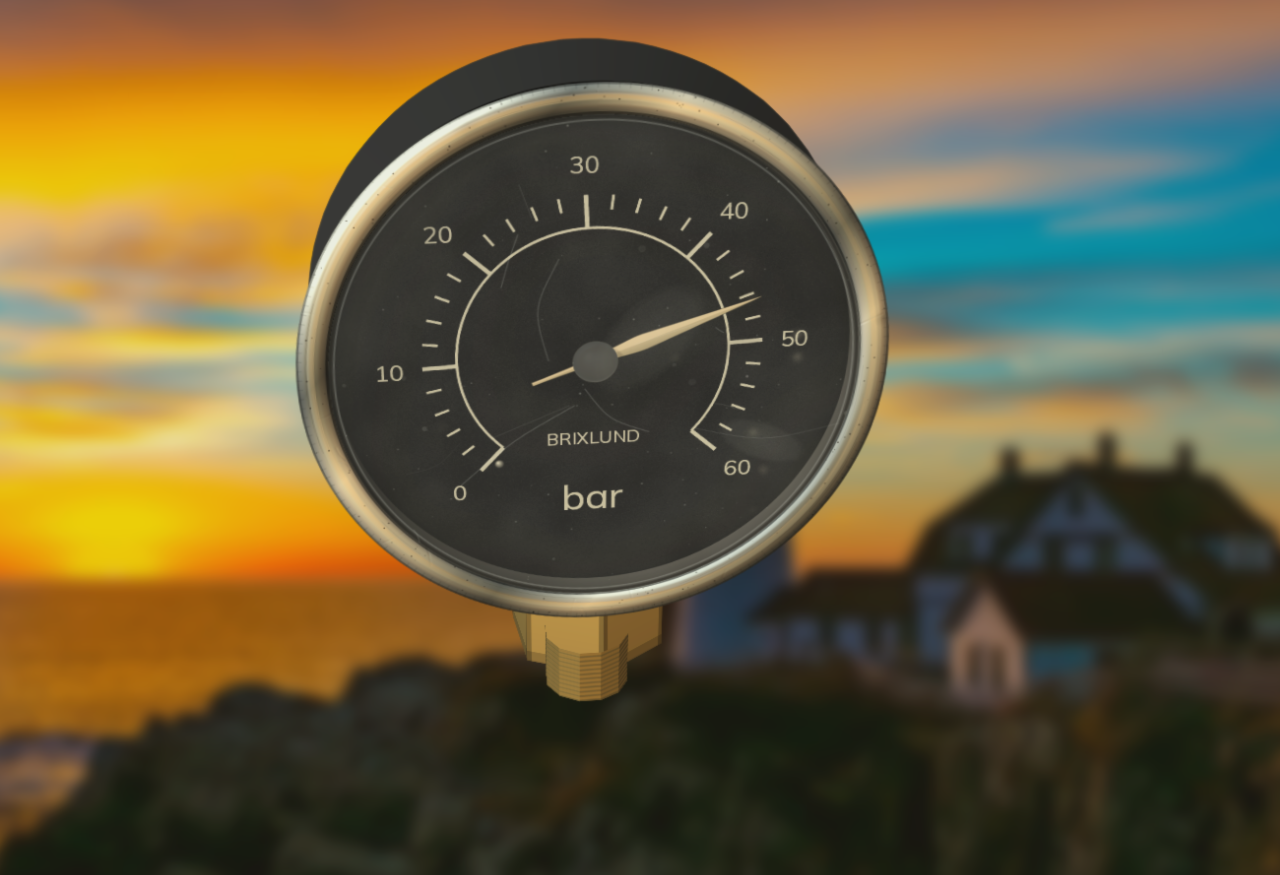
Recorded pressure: 46 bar
